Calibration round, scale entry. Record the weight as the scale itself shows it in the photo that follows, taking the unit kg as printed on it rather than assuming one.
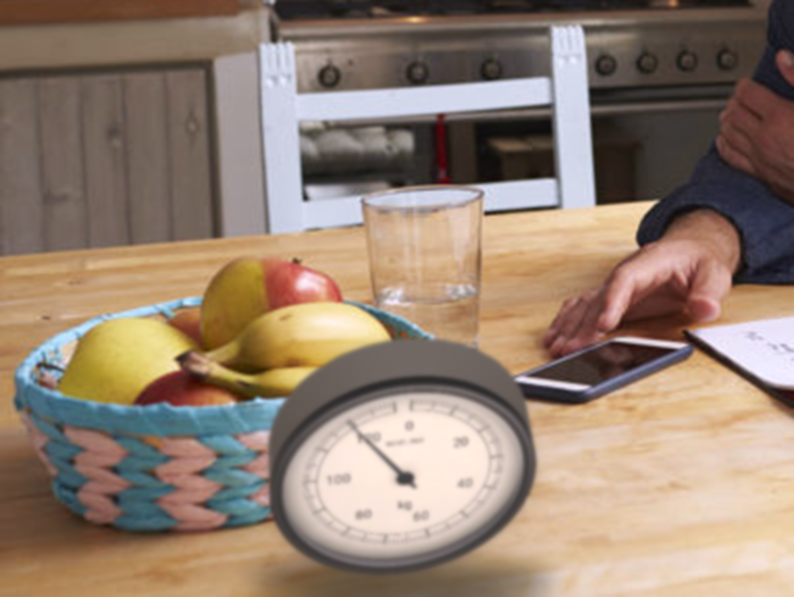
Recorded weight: 120 kg
